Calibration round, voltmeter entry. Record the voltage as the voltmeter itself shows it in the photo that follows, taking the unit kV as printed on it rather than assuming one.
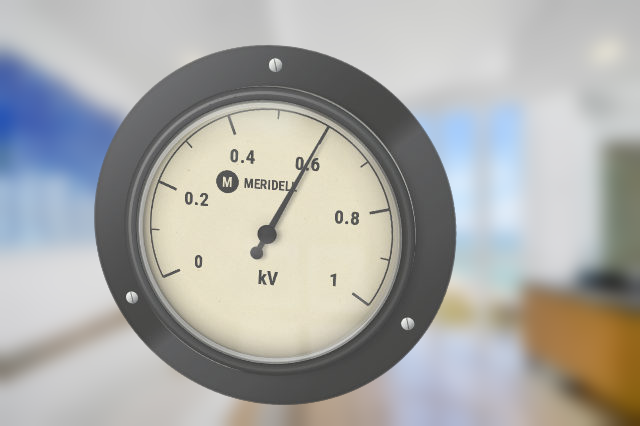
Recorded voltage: 0.6 kV
